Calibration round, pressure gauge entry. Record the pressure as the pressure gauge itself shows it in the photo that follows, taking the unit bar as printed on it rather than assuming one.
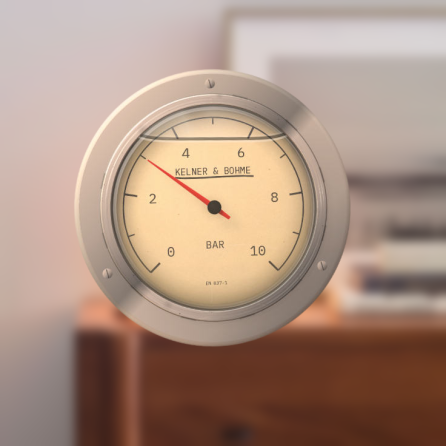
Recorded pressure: 3 bar
